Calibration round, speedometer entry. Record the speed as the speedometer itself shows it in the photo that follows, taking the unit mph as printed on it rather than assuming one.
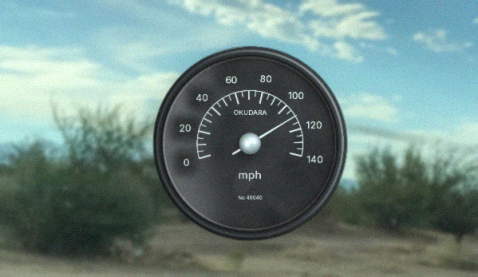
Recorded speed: 110 mph
